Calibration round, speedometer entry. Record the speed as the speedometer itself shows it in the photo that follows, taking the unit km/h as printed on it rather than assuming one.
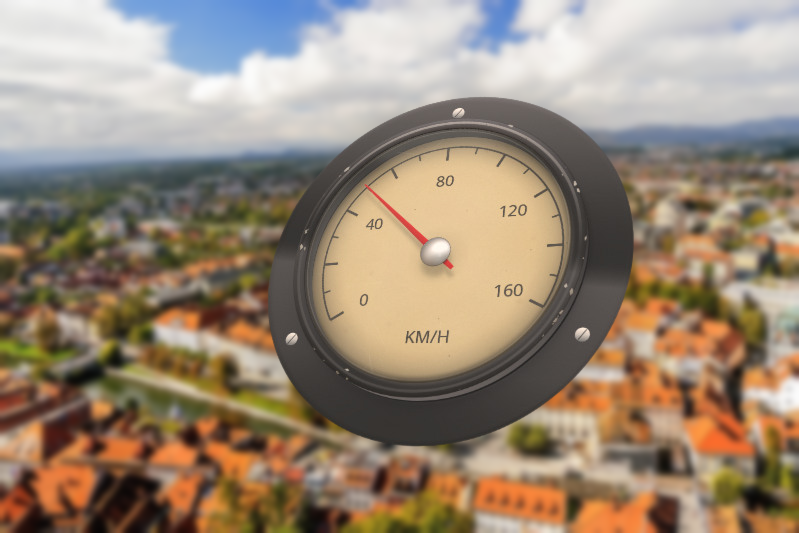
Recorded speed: 50 km/h
